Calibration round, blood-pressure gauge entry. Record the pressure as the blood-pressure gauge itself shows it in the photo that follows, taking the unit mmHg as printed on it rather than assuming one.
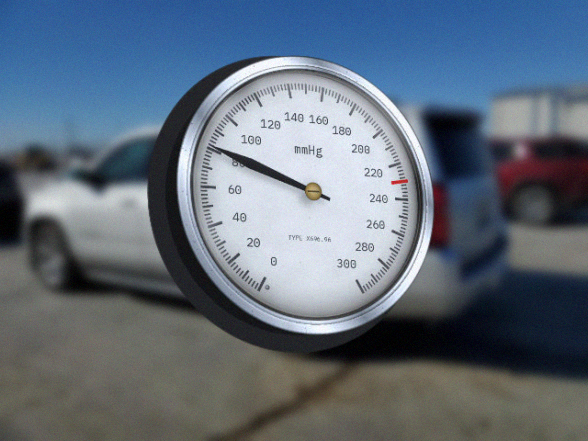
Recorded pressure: 80 mmHg
